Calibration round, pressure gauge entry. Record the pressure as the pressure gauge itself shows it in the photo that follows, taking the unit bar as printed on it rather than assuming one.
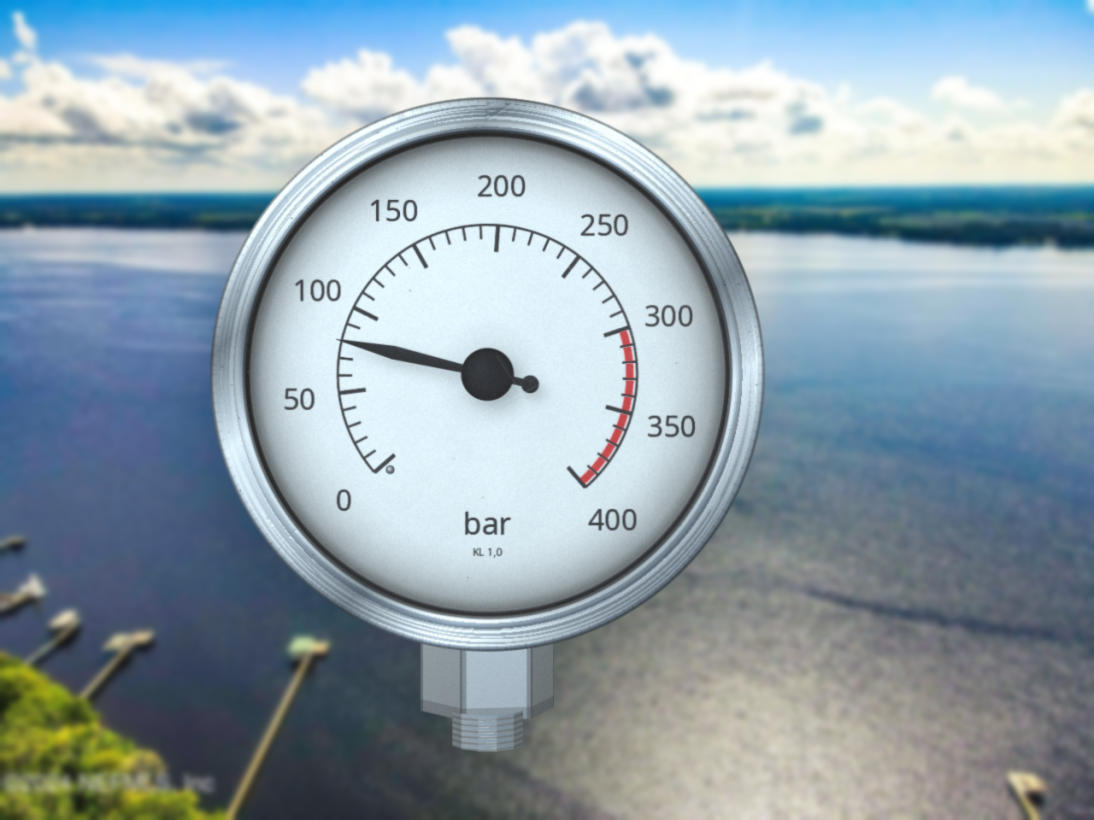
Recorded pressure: 80 bar
